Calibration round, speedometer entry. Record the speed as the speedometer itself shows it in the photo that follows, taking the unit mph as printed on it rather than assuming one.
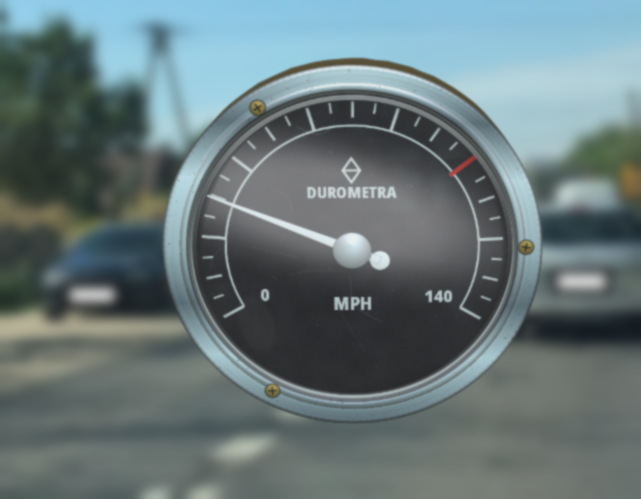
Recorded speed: 30 mph
